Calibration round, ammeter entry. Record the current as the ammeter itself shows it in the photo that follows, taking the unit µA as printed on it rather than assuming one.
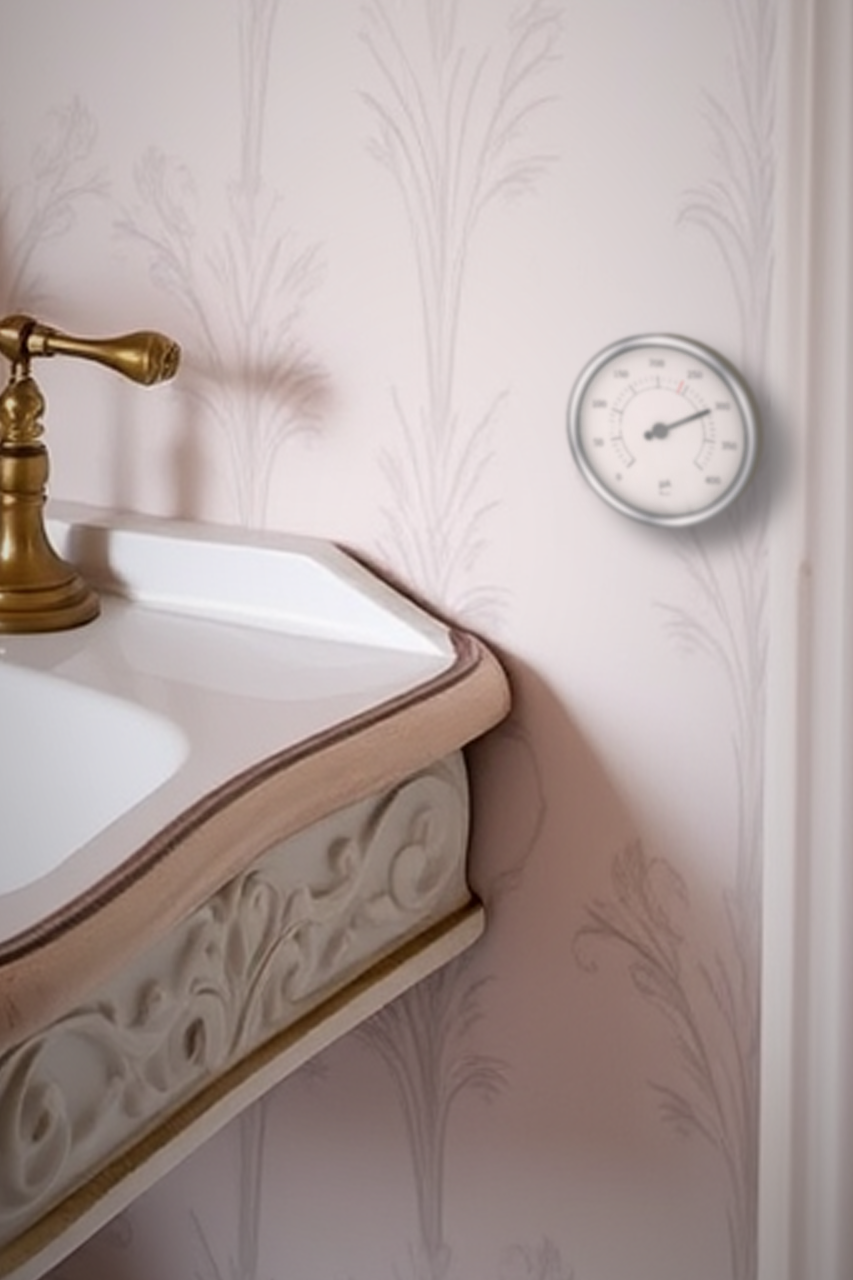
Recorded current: 300 µA
